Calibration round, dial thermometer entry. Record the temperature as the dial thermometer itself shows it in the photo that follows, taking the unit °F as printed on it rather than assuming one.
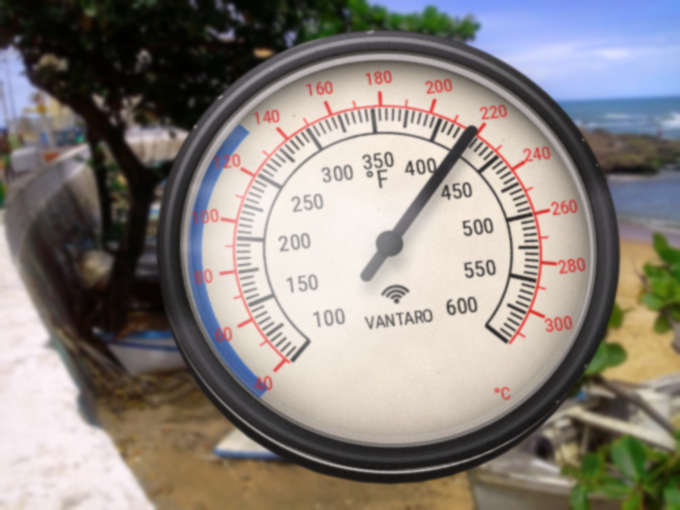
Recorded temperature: 425 °F
